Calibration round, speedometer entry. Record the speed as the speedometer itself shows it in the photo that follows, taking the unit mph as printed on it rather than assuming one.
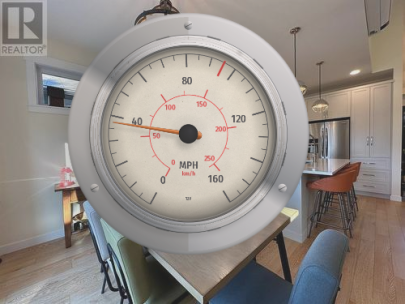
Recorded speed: 37.5 mph
